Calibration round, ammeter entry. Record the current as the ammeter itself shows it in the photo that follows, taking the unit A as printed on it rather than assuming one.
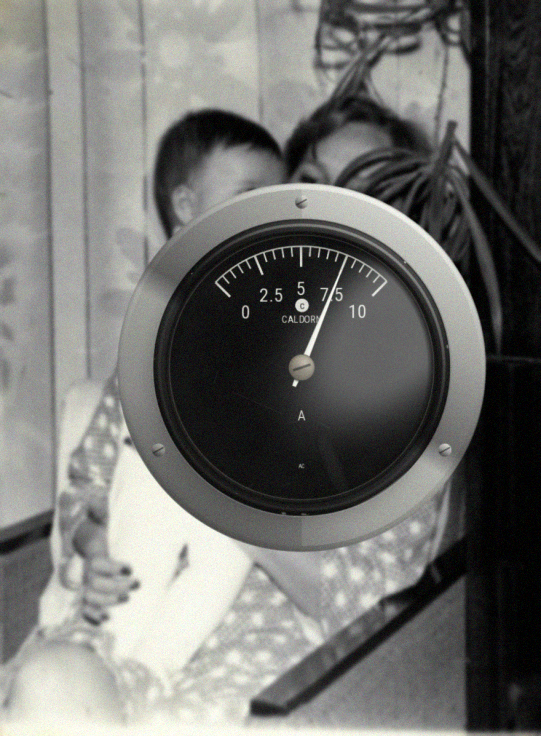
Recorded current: 7.5 A
